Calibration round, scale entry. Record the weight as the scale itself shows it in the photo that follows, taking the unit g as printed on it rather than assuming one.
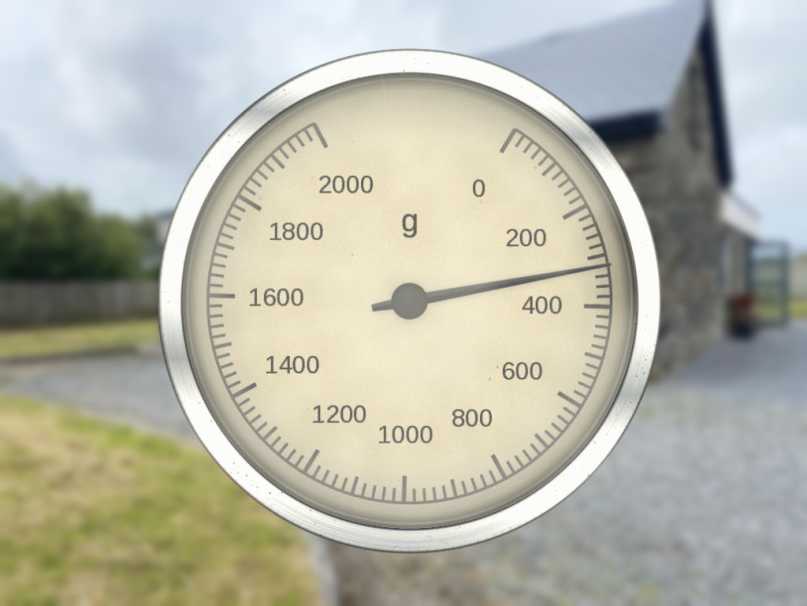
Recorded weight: 320 g
